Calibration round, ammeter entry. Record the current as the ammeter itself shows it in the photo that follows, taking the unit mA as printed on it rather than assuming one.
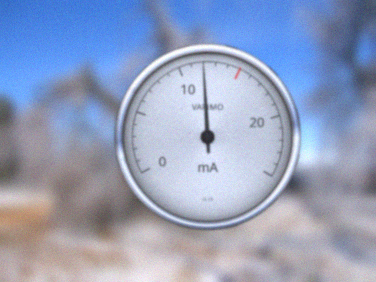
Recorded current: 12 mA
